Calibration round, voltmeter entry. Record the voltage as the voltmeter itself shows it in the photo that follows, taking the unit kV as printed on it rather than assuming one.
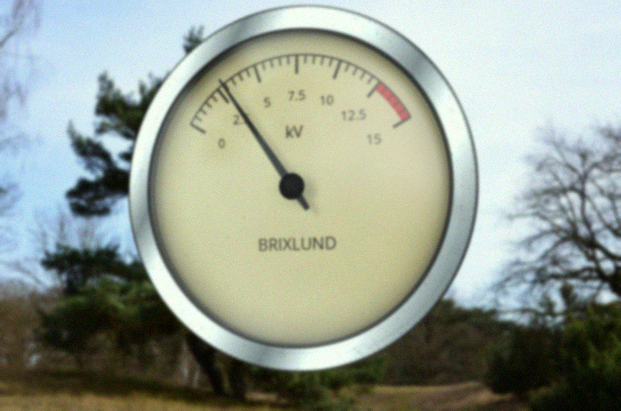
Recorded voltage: 3 kV
